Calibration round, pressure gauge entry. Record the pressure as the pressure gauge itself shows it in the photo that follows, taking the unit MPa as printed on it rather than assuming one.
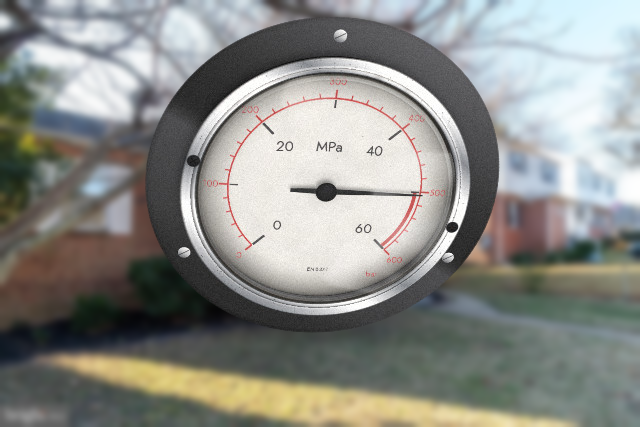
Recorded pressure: 50 MPa
